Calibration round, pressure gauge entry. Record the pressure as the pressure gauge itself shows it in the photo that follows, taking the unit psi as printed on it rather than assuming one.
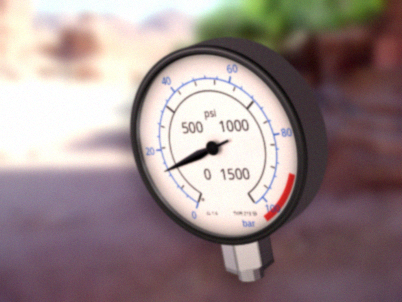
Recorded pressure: 200 psi
